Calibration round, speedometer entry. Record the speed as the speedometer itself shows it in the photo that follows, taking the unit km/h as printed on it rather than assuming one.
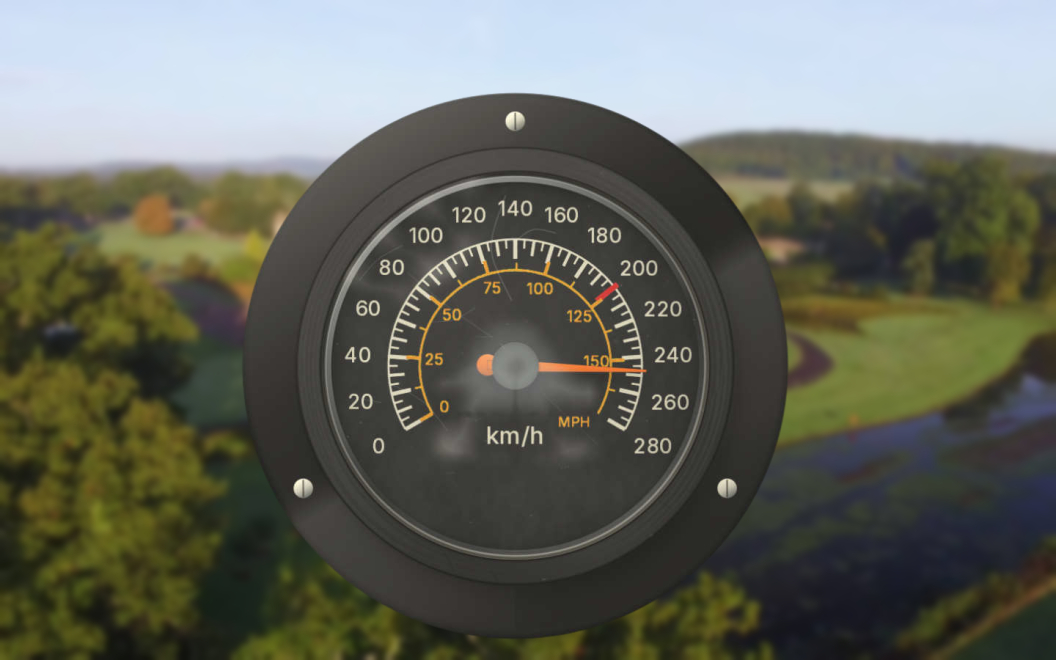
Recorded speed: 247.5 km/h
